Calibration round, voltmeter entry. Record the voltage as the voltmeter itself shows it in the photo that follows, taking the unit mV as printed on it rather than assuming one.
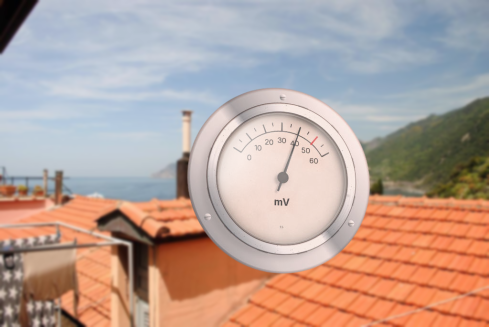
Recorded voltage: 40 mV
